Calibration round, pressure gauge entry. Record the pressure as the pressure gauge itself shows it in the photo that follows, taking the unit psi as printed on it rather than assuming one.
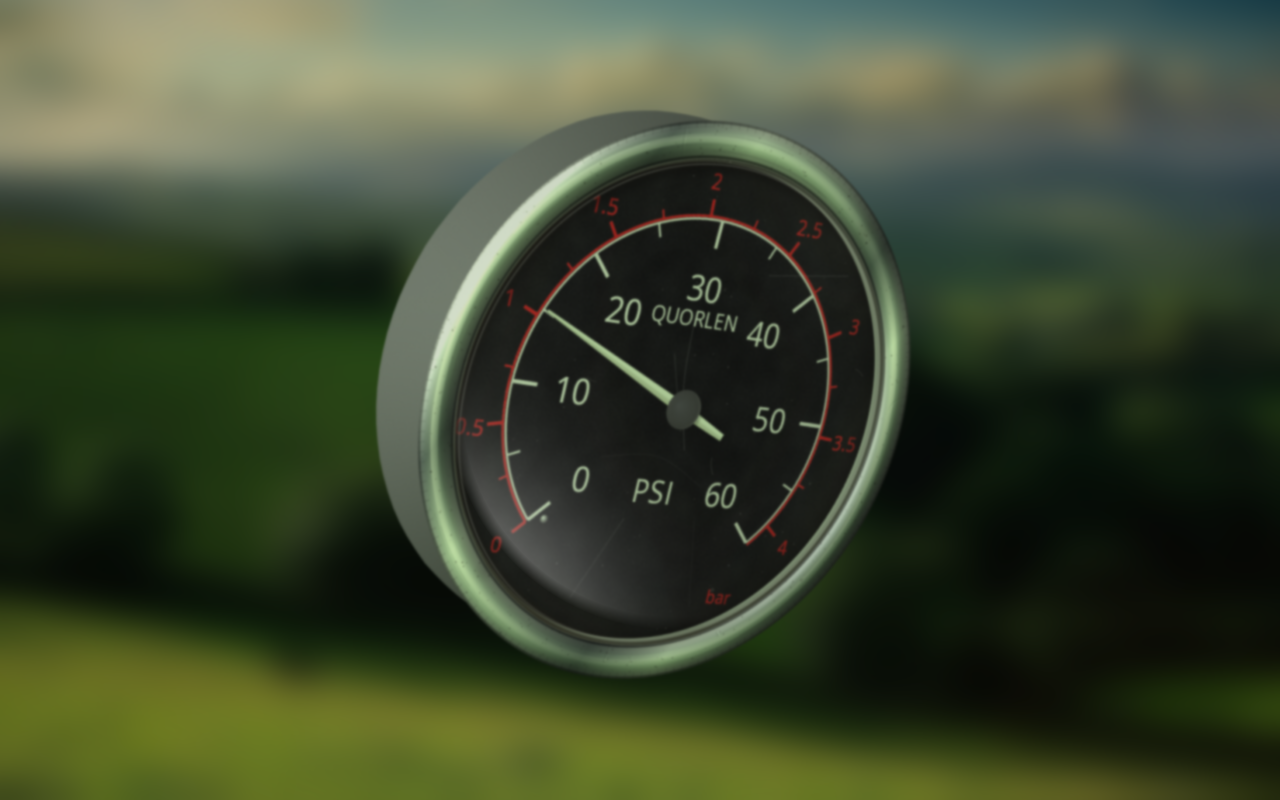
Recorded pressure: 15 psi
